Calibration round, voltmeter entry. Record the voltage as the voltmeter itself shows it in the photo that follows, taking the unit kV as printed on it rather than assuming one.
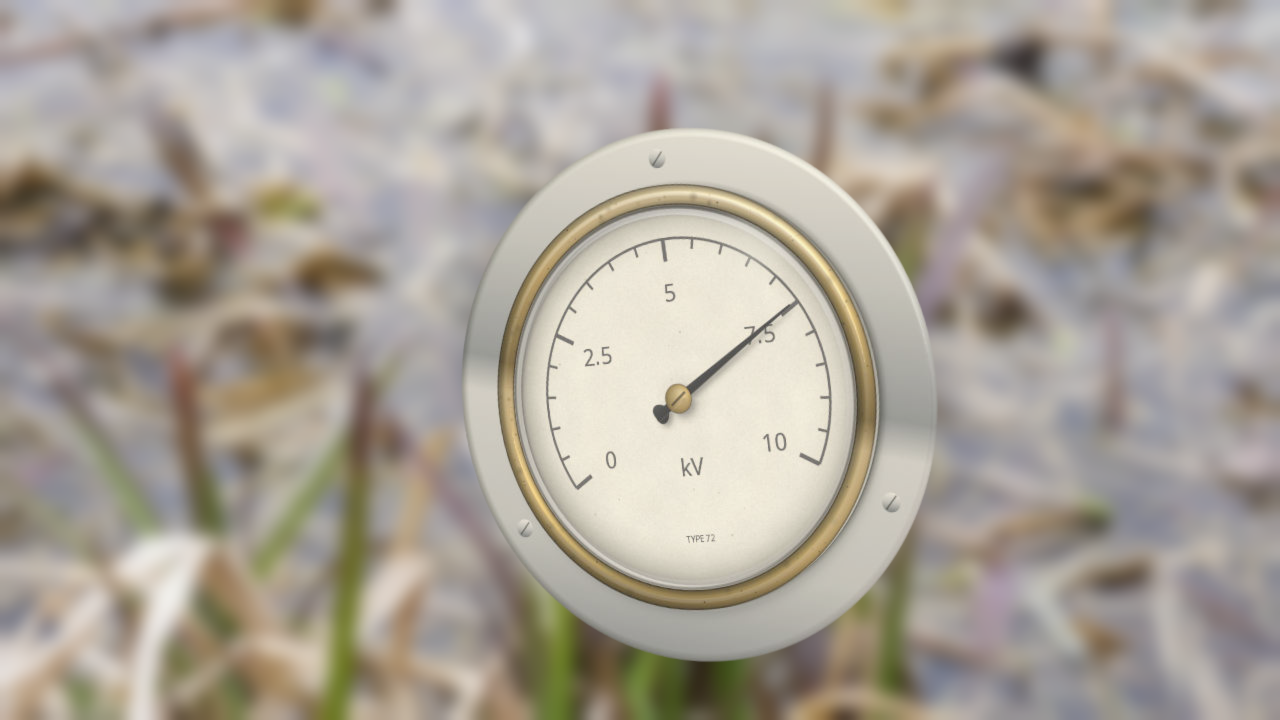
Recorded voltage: 7.5 kV
